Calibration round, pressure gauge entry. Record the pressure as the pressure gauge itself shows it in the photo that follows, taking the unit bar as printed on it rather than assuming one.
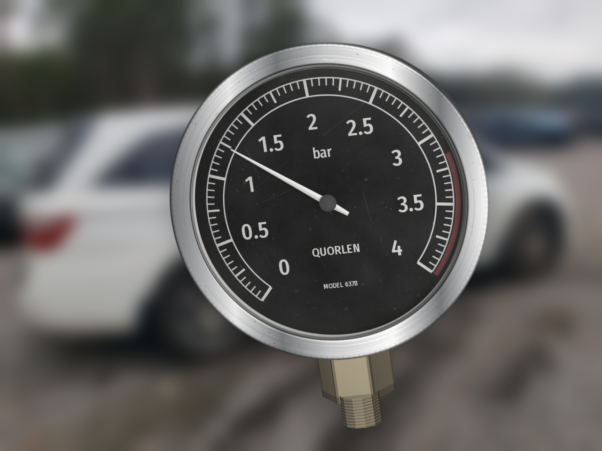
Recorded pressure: 1.25 bar
